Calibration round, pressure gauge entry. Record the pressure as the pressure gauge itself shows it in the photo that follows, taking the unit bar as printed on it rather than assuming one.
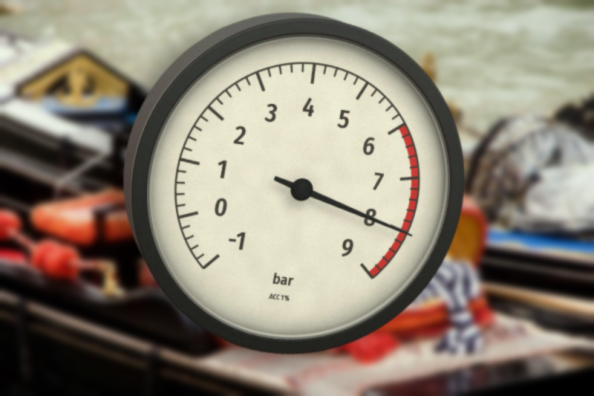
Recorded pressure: 8 bar
